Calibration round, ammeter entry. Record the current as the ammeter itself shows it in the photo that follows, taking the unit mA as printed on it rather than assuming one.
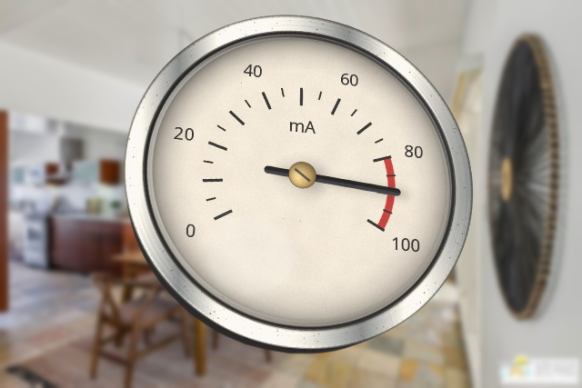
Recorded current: 90 mA
